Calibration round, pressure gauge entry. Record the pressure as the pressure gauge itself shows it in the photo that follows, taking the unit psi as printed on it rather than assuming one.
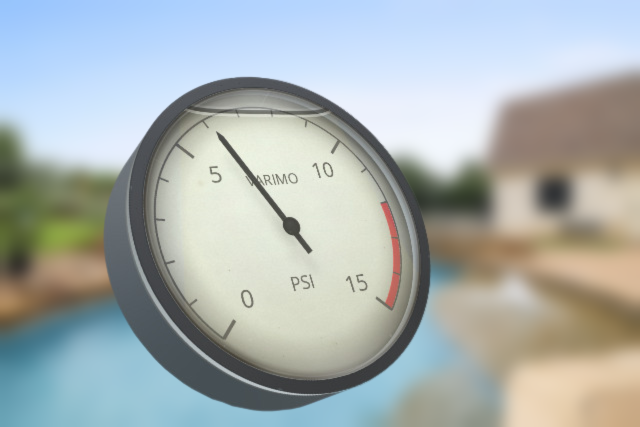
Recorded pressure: 6 psi
